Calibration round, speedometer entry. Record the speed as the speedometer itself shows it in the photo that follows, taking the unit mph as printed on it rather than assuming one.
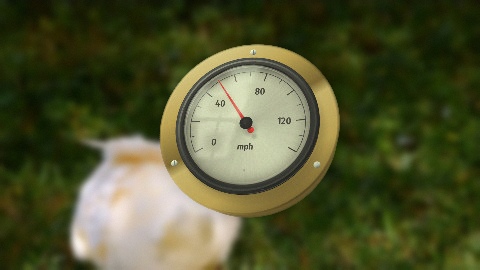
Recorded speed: 50 mph
